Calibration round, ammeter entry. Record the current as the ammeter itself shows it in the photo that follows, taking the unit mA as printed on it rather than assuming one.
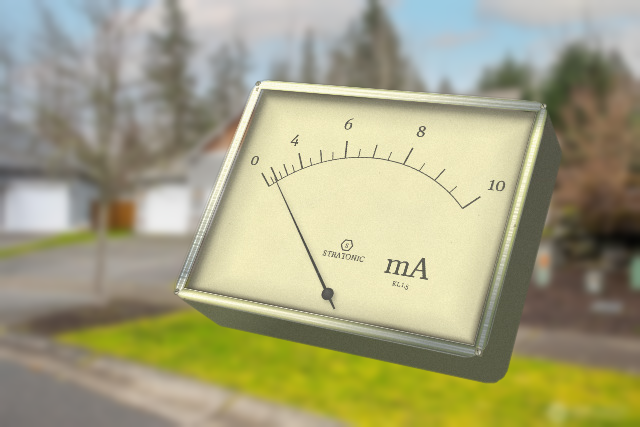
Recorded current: 2 mA
